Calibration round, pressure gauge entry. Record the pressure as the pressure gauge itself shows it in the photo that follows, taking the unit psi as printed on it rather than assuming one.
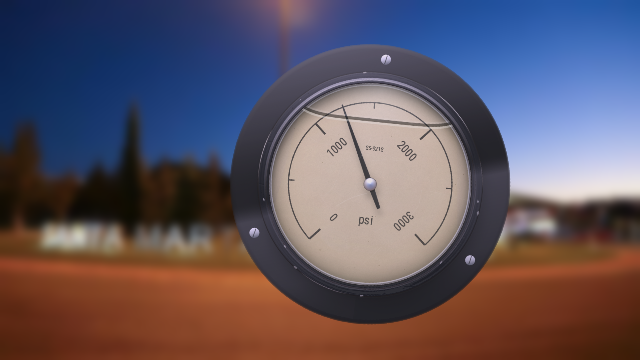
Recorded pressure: 1250 psi
